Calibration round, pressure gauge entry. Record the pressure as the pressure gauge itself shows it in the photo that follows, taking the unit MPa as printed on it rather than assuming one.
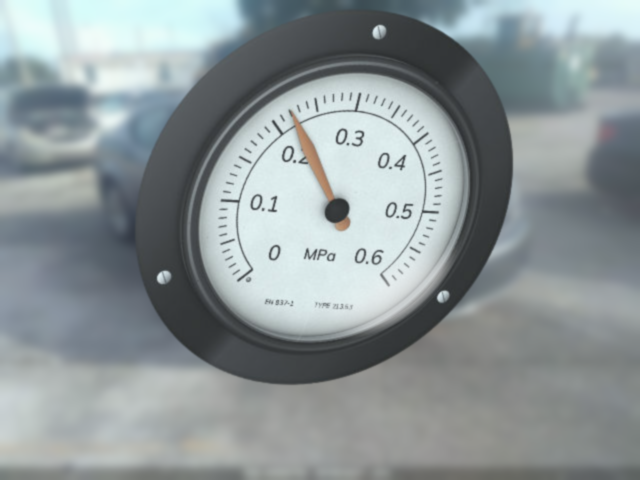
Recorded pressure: 0.22 MPa
